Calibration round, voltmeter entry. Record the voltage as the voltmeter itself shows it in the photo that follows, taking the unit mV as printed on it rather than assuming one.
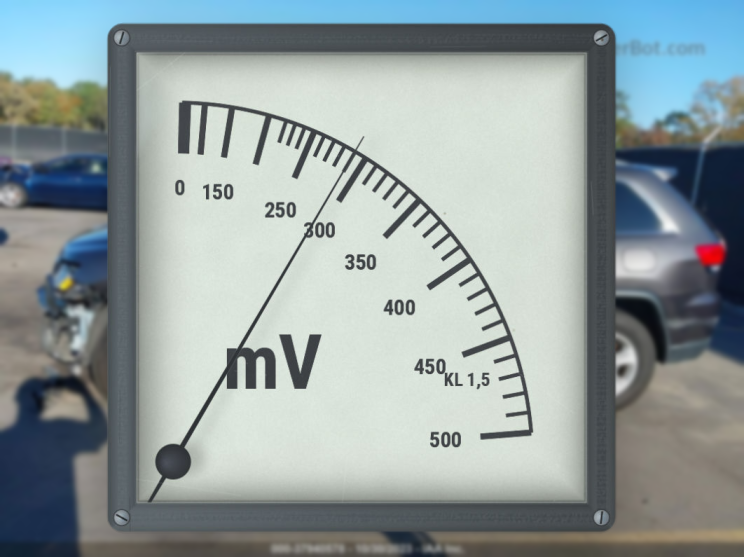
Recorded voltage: 290 mV
